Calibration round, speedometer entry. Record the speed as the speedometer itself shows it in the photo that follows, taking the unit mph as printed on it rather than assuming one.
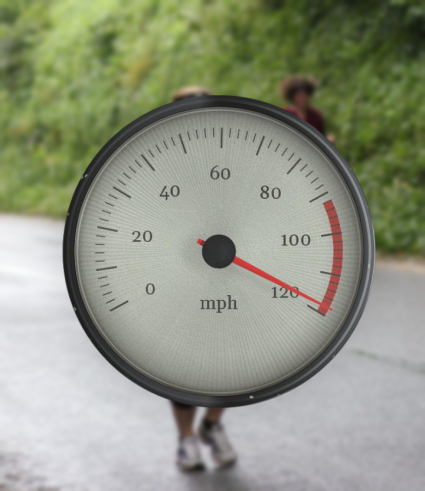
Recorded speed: 118 mph
